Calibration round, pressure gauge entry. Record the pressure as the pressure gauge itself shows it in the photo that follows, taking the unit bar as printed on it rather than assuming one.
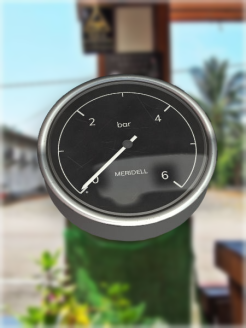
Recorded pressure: 0 bar
